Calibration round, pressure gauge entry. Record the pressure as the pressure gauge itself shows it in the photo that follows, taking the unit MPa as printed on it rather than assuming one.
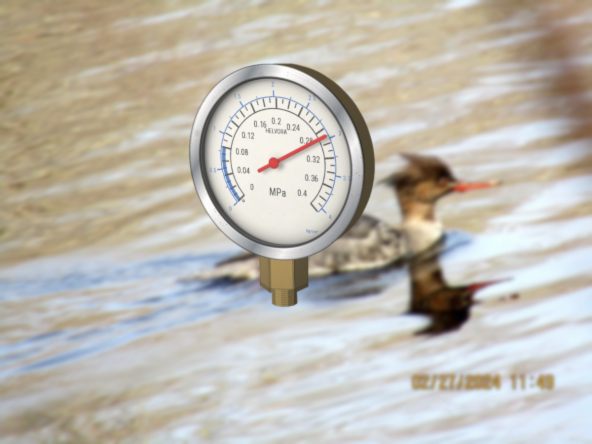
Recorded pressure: 0.29 MPa
